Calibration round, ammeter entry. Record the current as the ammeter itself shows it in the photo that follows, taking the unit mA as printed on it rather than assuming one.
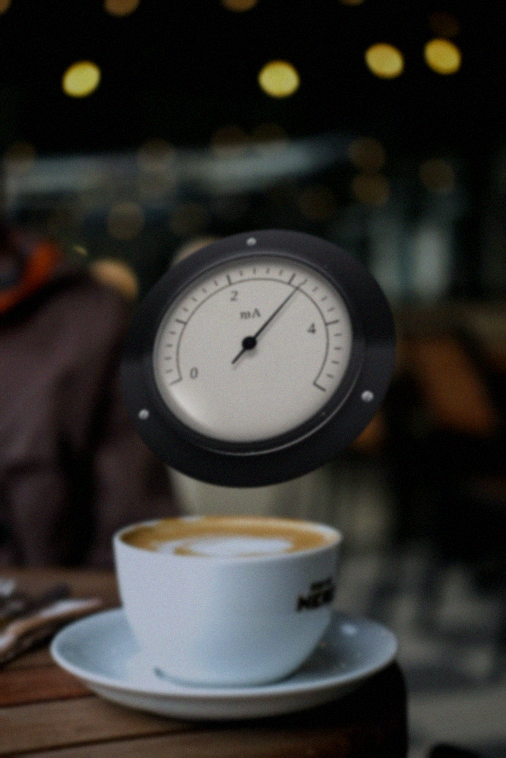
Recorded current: 3.2 mA
